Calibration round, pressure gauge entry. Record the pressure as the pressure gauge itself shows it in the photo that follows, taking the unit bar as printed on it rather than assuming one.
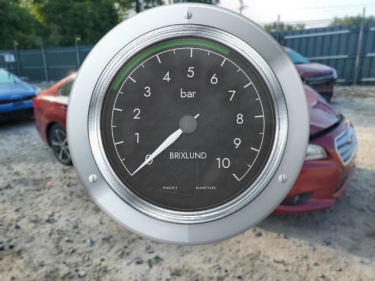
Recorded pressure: 0 bar
